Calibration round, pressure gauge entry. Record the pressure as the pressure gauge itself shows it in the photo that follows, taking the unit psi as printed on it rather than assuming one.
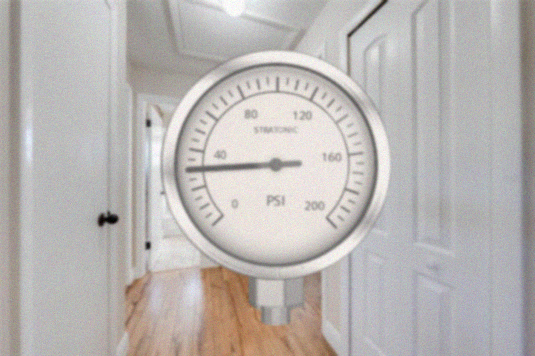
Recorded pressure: 30 psi
